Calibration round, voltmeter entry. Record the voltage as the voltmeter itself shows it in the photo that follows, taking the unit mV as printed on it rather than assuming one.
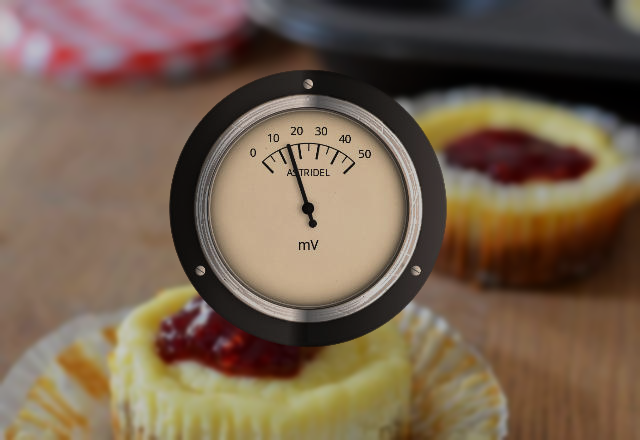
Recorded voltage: 15 mV
